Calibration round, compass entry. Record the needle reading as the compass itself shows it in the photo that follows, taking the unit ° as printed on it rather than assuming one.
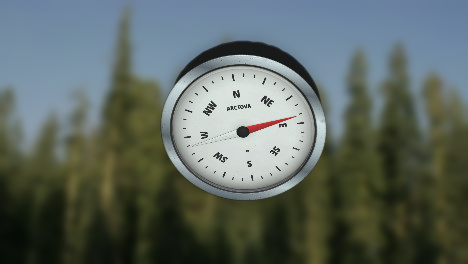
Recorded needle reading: 80 °
